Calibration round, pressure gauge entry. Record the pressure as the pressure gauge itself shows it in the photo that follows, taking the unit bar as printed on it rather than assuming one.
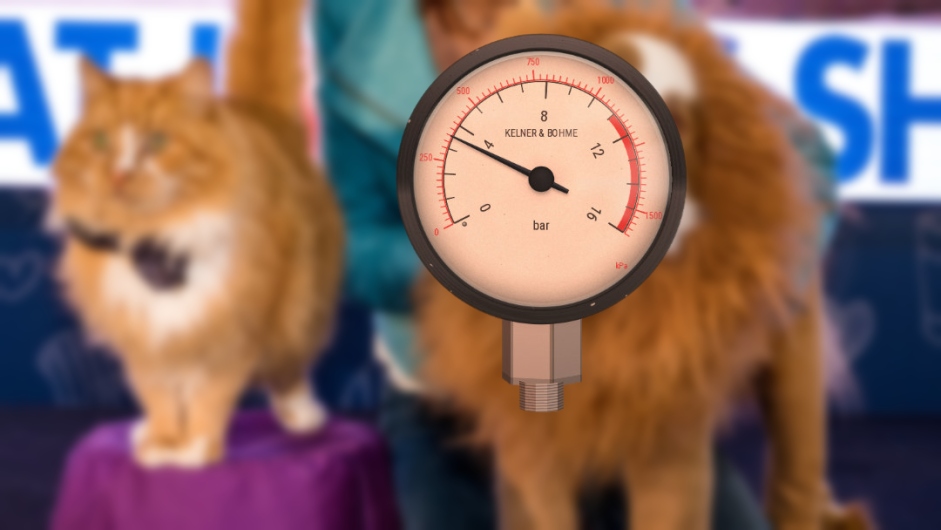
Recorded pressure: 3.5 bar
